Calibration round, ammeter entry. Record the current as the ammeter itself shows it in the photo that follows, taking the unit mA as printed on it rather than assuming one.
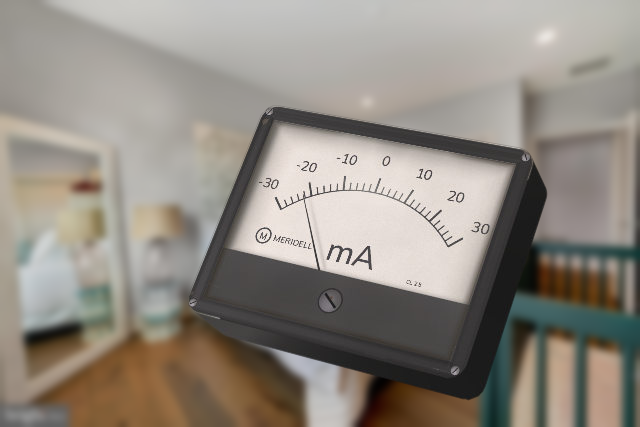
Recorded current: -22 mA
